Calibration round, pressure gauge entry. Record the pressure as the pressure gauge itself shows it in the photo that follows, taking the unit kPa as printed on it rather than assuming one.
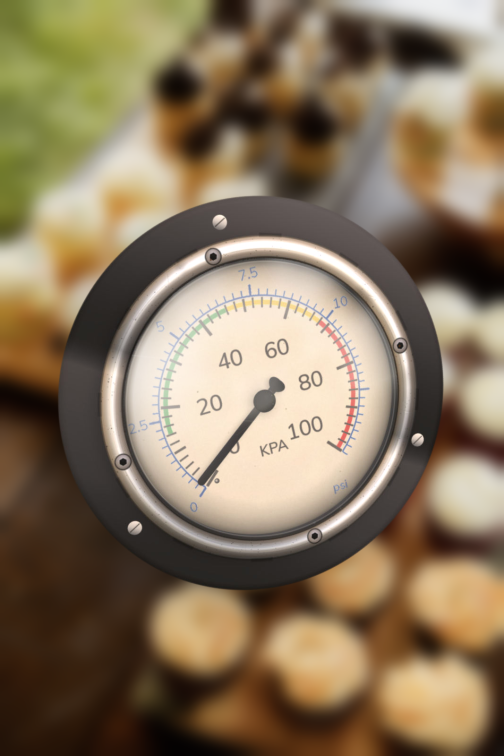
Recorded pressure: 2 kPa
